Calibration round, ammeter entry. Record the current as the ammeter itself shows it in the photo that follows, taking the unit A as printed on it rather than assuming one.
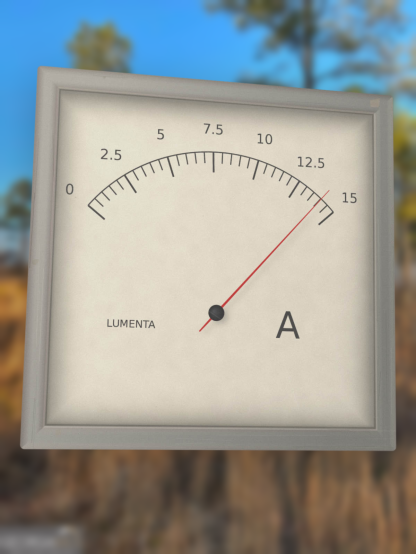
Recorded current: 14 A
